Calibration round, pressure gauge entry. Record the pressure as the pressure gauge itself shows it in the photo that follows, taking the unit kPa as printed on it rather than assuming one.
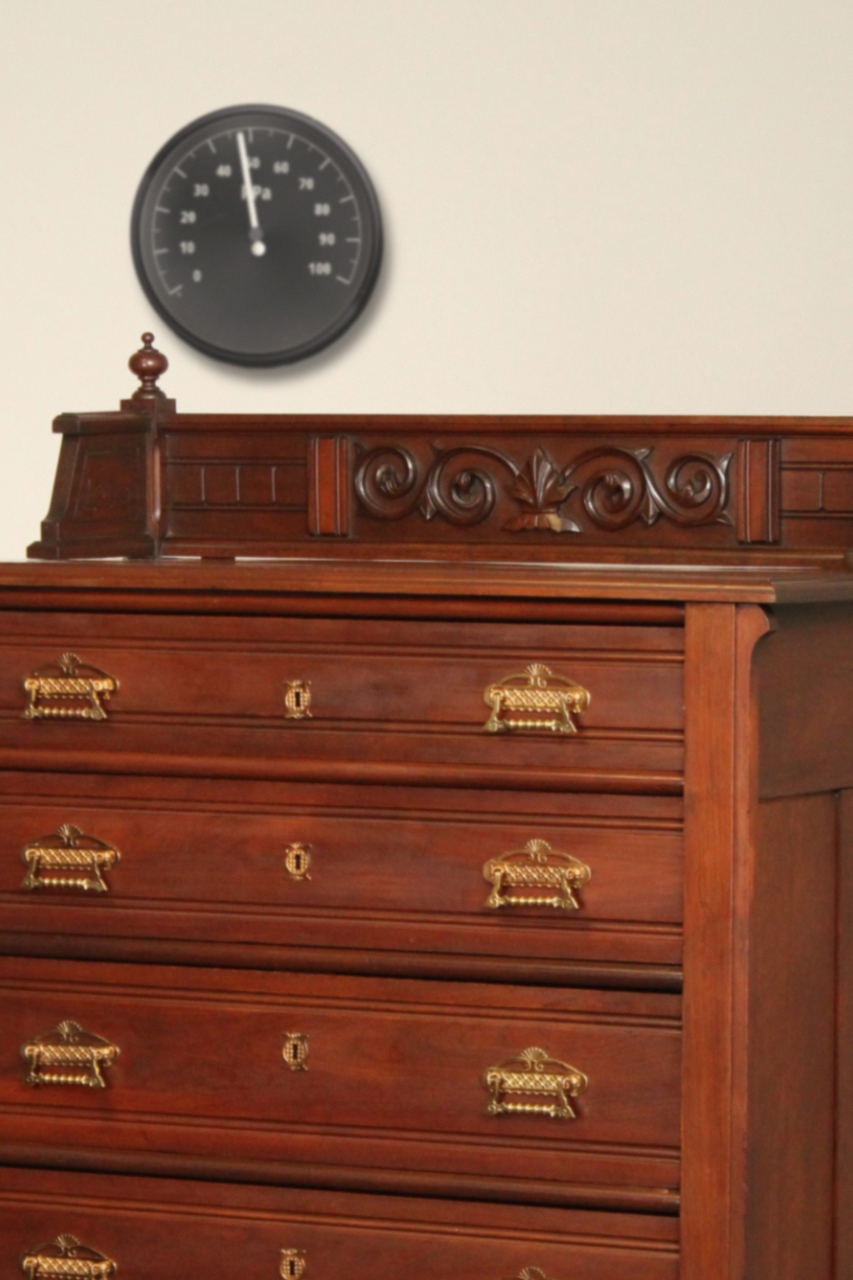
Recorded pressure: 47.5 kPa
